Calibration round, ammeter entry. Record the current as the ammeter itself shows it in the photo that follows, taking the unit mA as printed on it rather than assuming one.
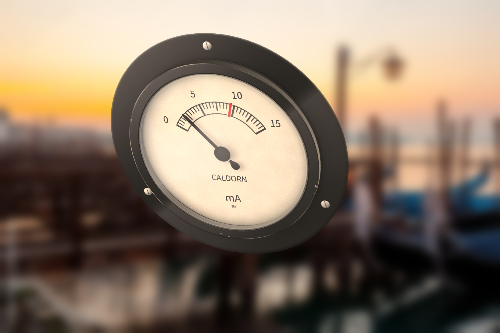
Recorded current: 2.5 mA
